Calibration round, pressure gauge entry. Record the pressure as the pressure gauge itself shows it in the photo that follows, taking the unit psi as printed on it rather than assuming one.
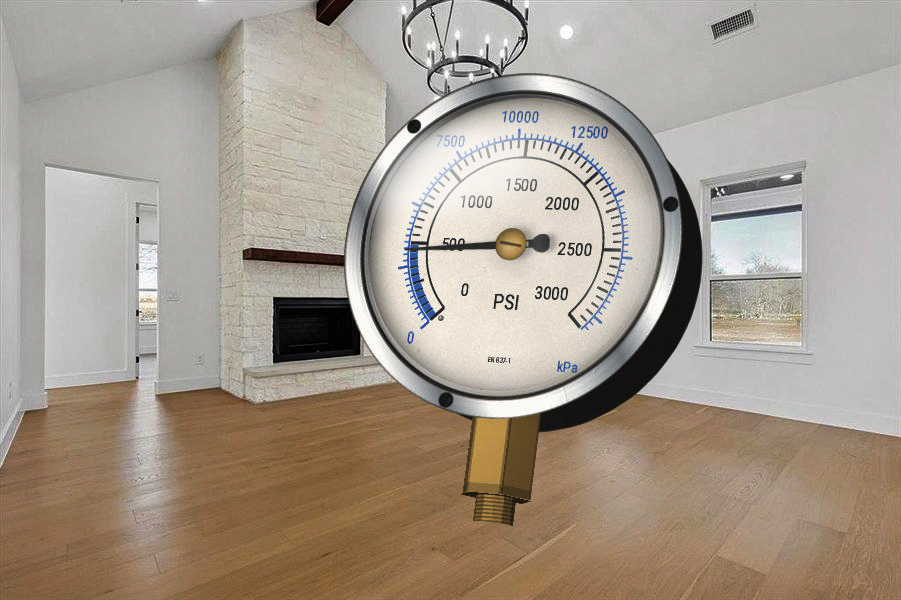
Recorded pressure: 450 psi
